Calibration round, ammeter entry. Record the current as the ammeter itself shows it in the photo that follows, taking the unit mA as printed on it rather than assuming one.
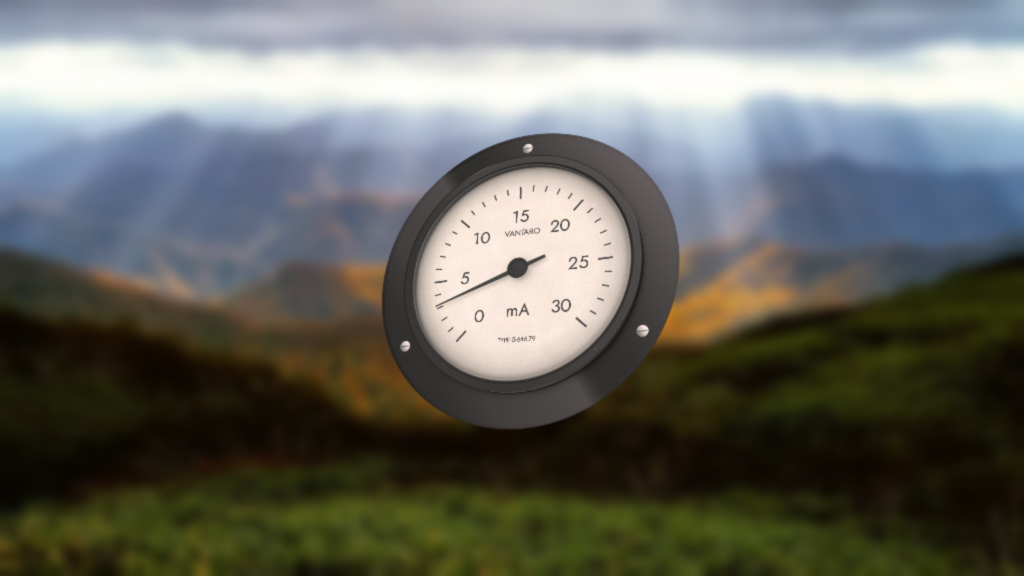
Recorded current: 3 mA
